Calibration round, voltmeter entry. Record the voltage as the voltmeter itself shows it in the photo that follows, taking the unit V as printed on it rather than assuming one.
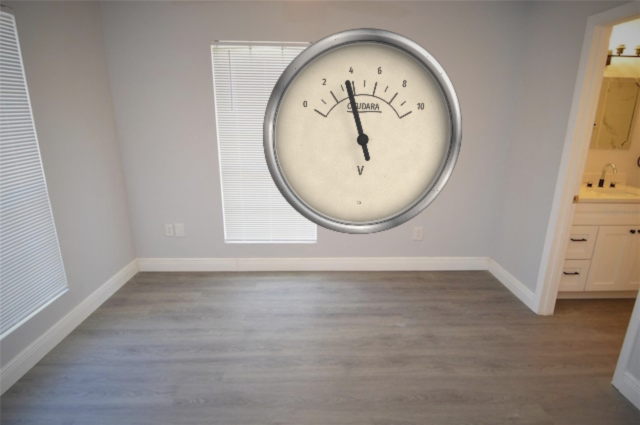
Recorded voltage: 3.5 V
